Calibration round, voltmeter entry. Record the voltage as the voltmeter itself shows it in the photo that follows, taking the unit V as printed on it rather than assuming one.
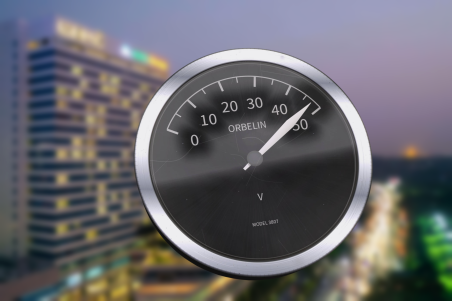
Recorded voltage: 47.5 V
